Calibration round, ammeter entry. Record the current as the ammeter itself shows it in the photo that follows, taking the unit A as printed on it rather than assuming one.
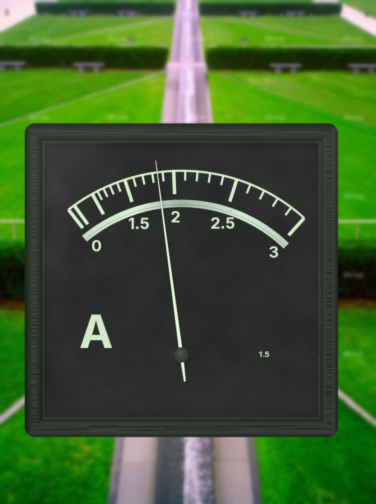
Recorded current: 1.85 A
